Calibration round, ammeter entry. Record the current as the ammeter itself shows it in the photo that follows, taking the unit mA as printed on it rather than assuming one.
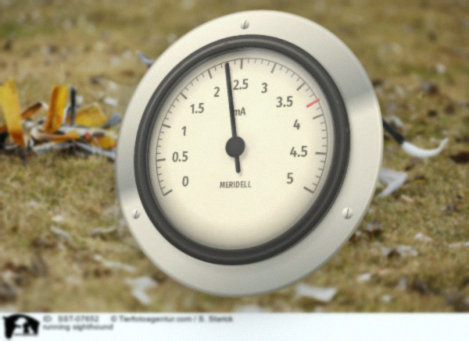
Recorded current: 2.3 mA
